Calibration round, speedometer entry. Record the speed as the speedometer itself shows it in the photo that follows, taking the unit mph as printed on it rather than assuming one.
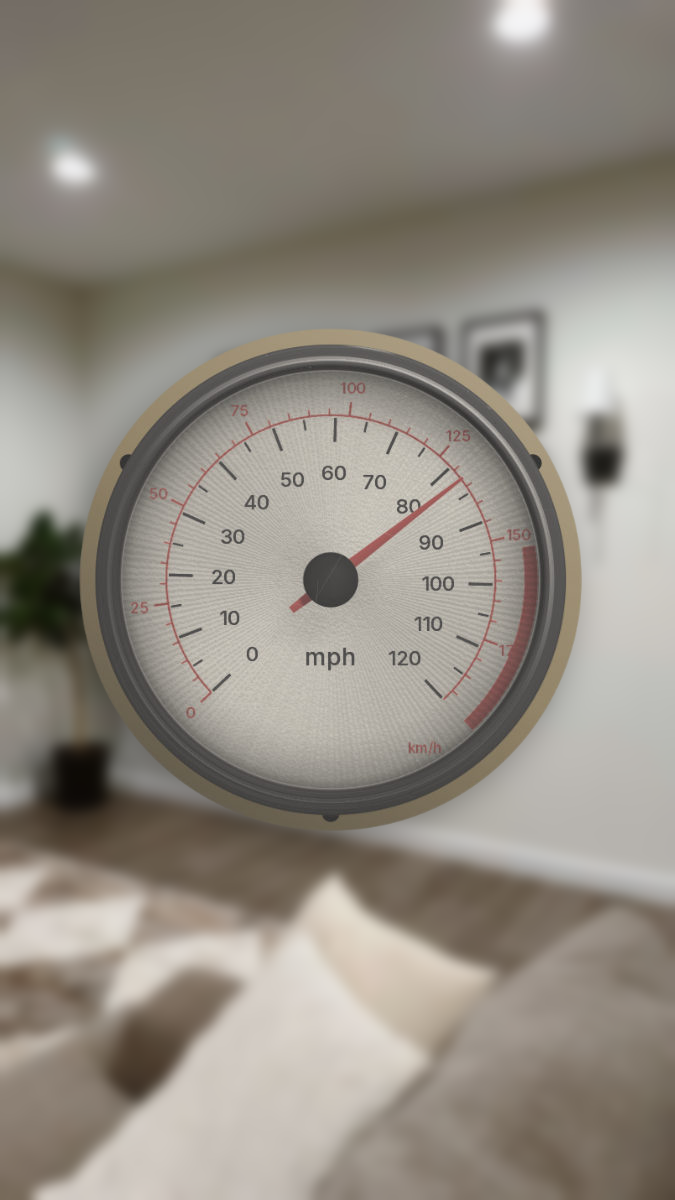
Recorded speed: 82.5 mph
